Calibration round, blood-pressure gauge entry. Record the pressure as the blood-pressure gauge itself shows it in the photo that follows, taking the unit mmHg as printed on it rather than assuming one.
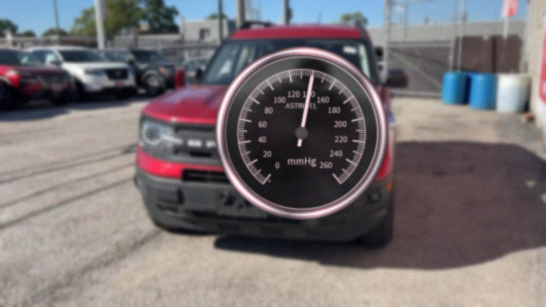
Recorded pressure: 140 mmHg
